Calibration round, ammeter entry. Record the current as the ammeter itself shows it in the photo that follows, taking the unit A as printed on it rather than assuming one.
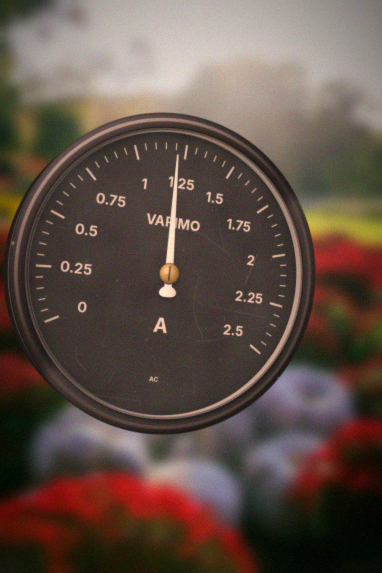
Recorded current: 1.2 A
